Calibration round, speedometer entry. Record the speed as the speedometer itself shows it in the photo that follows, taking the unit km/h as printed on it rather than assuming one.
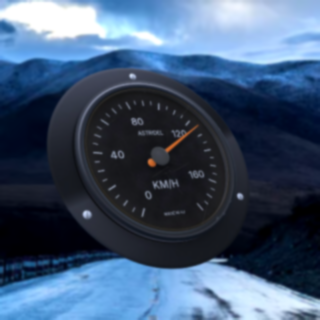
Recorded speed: 125 km/h
